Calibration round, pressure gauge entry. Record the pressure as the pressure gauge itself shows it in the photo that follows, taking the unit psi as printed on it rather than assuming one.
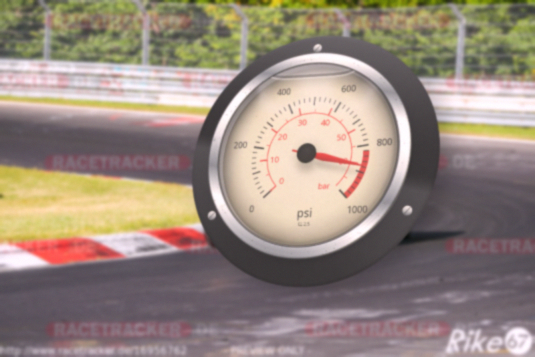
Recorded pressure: 880 psi
